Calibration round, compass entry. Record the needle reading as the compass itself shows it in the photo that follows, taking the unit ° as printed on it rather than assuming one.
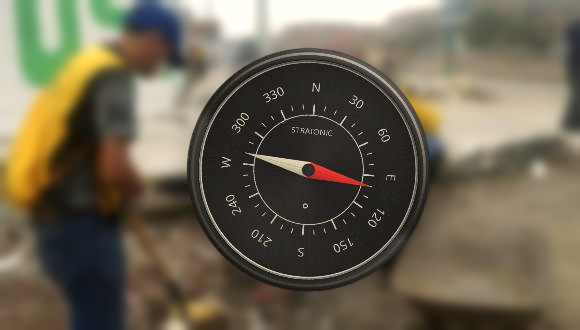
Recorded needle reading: 100 °
